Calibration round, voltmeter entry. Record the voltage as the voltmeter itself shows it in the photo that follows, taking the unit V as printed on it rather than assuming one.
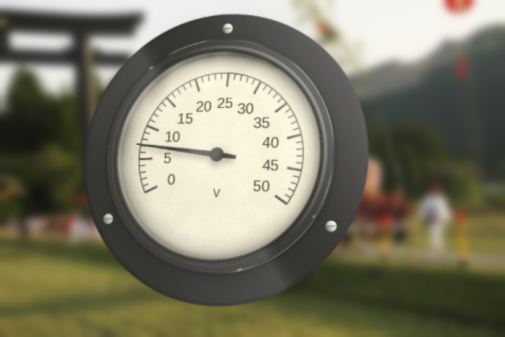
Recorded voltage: 7 V
